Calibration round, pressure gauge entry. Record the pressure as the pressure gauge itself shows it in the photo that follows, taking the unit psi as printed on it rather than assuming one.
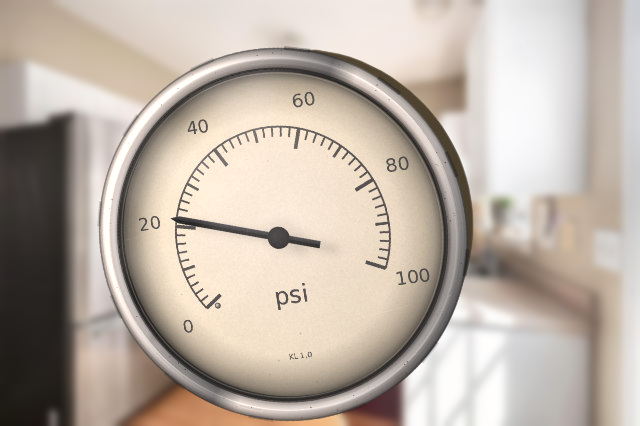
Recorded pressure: 22 psi
